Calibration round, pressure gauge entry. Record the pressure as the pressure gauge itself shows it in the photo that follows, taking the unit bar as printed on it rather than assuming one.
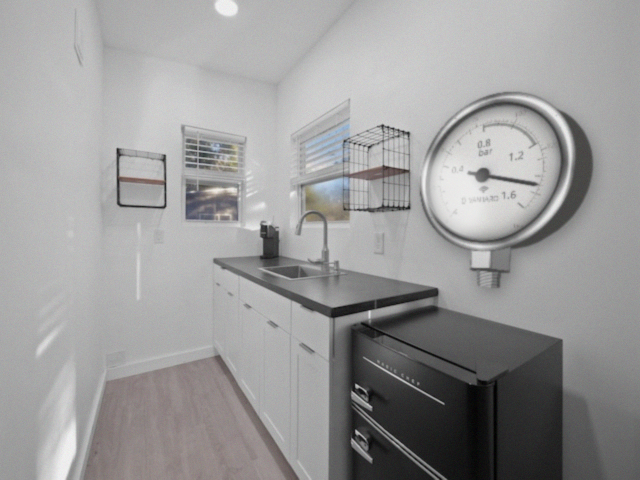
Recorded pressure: 1.45 bar
